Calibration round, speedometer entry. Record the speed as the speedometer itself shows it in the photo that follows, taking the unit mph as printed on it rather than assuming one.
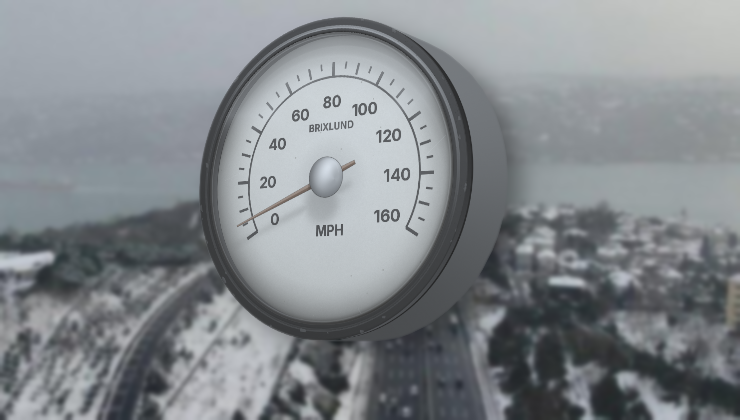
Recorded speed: 5 mph
